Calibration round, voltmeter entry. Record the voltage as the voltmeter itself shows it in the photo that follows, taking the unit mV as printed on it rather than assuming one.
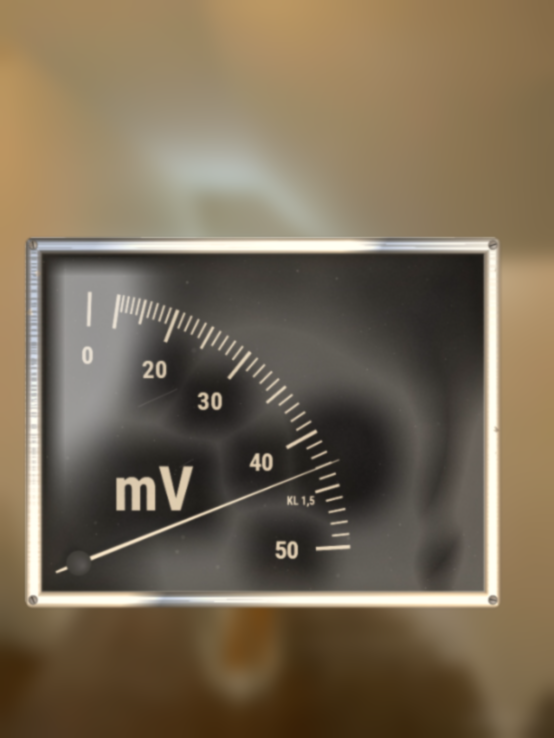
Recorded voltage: 43 mV
